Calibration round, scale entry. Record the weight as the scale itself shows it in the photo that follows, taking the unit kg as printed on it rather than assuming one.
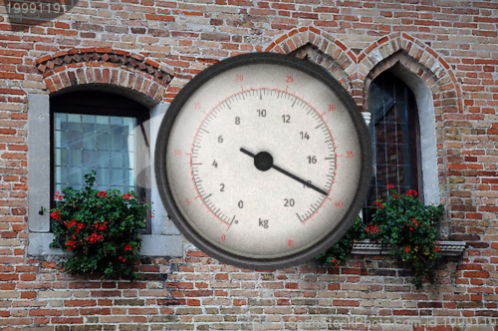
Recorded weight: 18 kg
